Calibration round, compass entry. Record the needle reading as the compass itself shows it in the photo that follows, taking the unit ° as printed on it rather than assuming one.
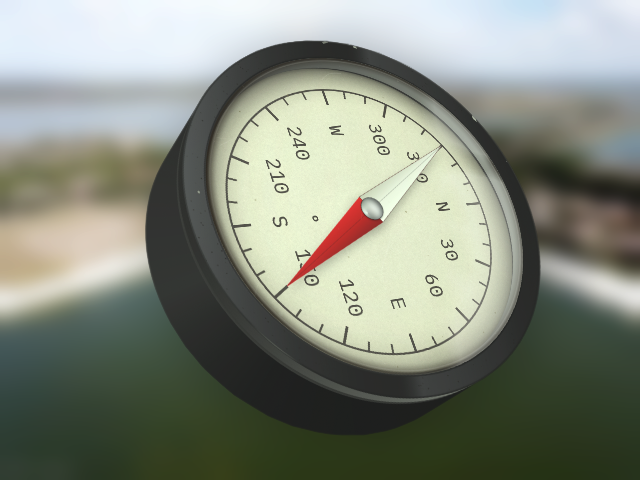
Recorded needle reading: 150 °
